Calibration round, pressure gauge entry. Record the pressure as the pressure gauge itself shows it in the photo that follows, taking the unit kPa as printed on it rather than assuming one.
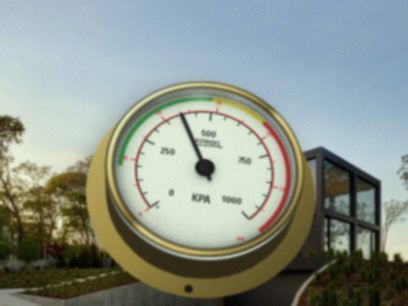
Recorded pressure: 400 kPa
